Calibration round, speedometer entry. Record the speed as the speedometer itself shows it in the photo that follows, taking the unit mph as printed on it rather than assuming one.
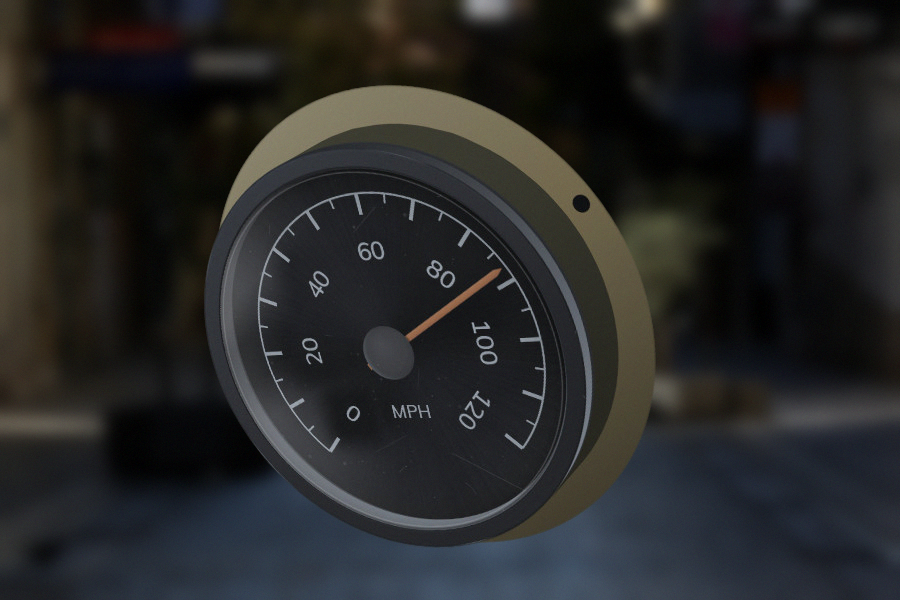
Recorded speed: 87.5 mph
